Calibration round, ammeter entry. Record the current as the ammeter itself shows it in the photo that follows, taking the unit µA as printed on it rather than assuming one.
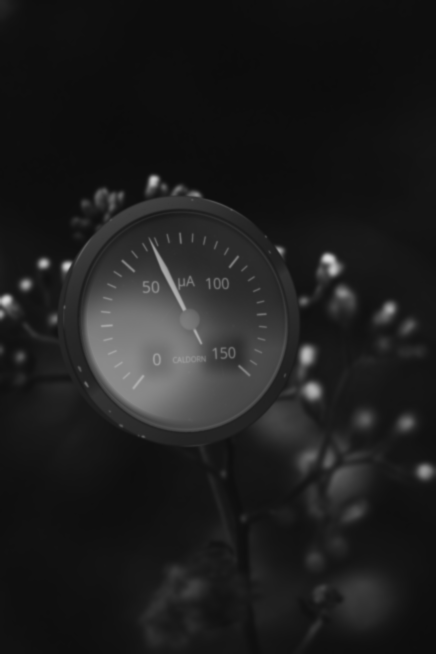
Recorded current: 62.5 µA
